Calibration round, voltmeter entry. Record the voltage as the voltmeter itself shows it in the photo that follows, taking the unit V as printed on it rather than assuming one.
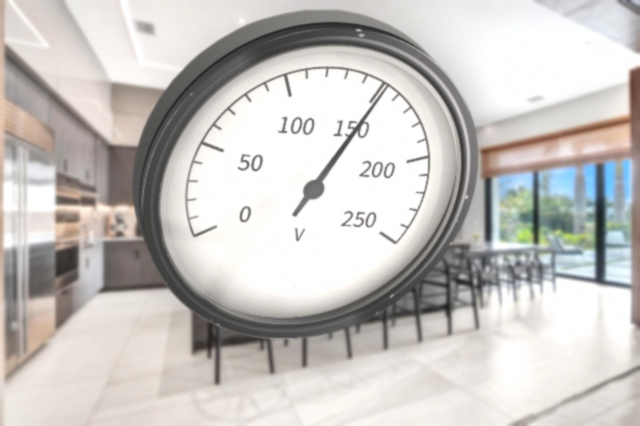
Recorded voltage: 150 V
